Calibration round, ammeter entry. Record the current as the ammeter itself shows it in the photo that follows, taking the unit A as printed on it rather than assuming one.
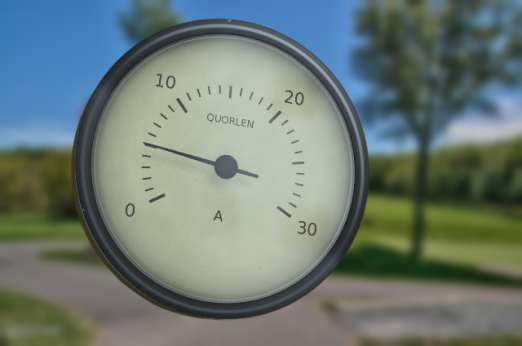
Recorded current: 5 A
